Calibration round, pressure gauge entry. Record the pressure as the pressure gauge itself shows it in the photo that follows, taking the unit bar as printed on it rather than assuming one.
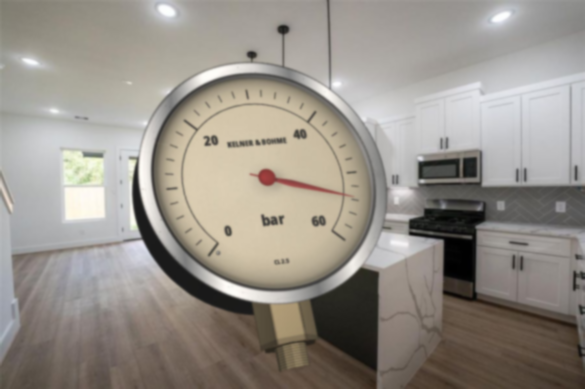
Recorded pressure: 54 bar
